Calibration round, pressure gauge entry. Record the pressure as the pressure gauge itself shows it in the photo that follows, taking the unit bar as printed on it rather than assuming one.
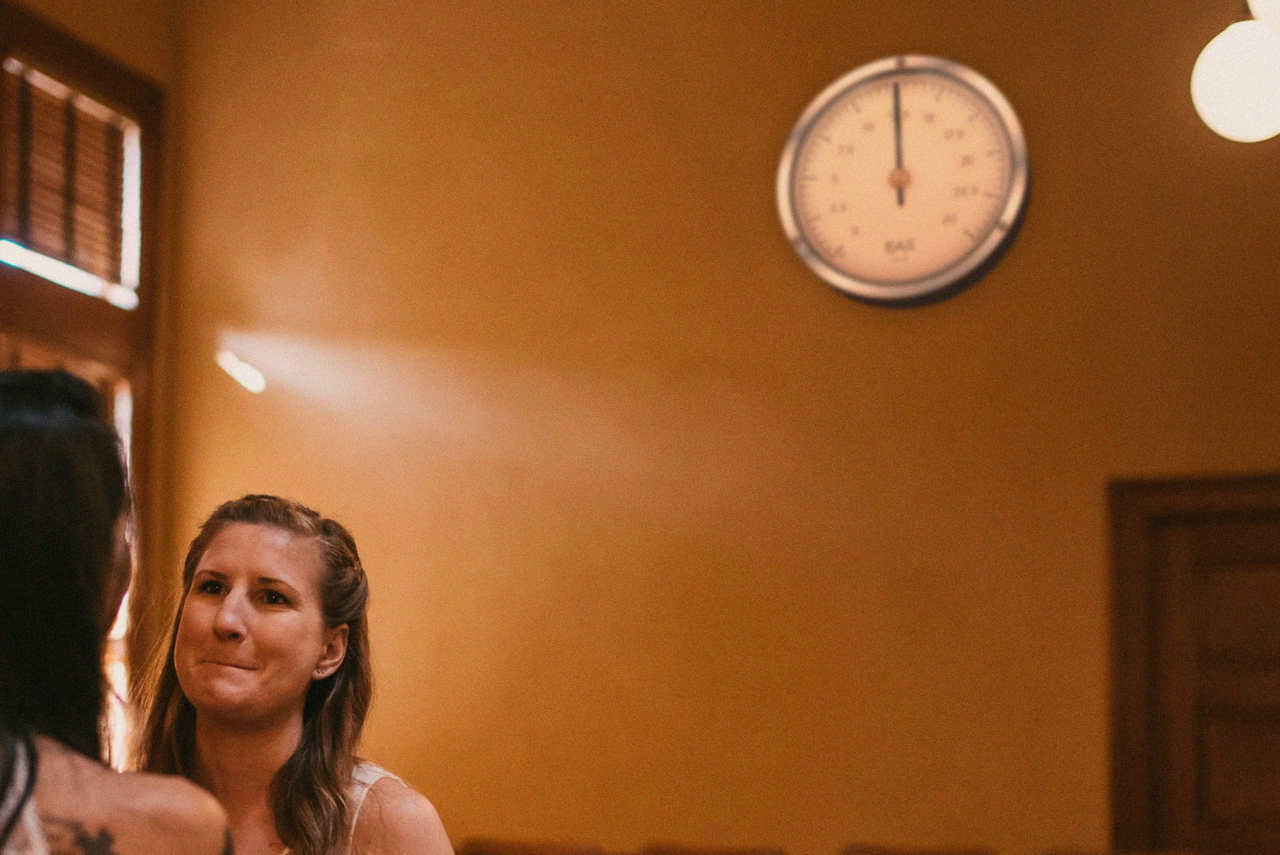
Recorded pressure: 12.5 bar
